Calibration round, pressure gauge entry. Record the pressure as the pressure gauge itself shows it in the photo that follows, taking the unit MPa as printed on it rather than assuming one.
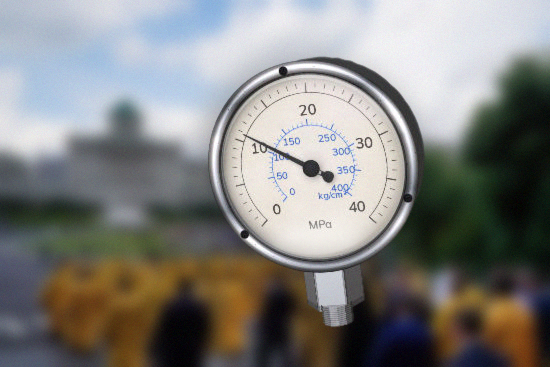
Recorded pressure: 11 MPa
